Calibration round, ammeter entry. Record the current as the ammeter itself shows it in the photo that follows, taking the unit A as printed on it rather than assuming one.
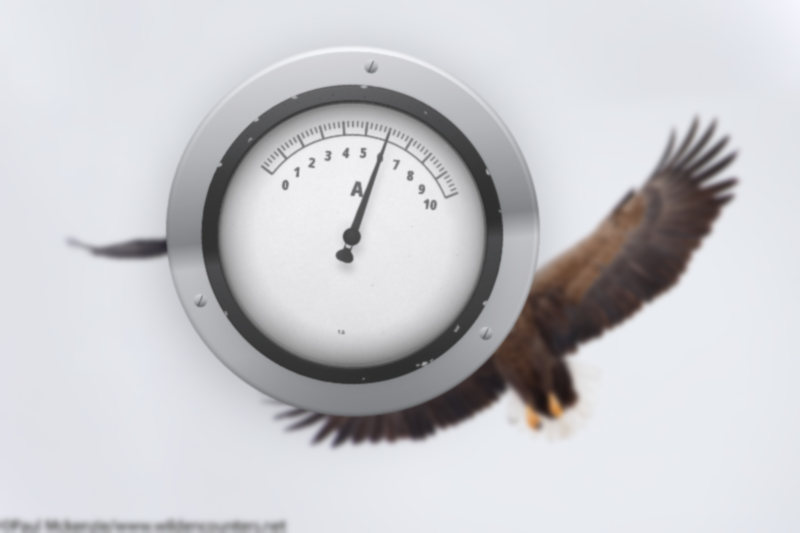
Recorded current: 6 A
